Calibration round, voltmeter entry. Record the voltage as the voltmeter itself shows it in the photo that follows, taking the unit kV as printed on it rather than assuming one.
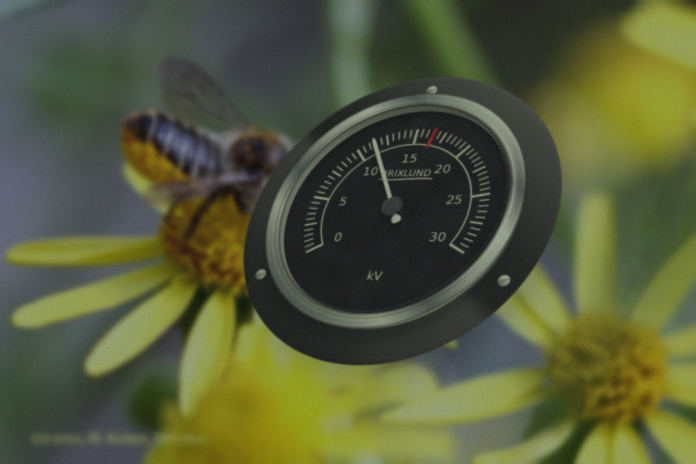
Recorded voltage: 11.5 kV
